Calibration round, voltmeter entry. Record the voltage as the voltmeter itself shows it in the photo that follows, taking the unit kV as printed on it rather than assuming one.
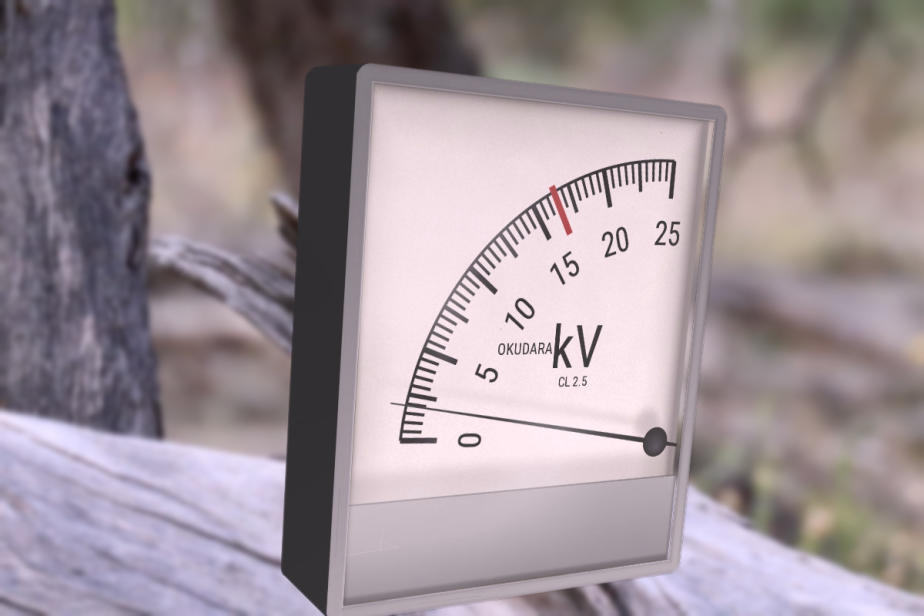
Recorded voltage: 2 kV
